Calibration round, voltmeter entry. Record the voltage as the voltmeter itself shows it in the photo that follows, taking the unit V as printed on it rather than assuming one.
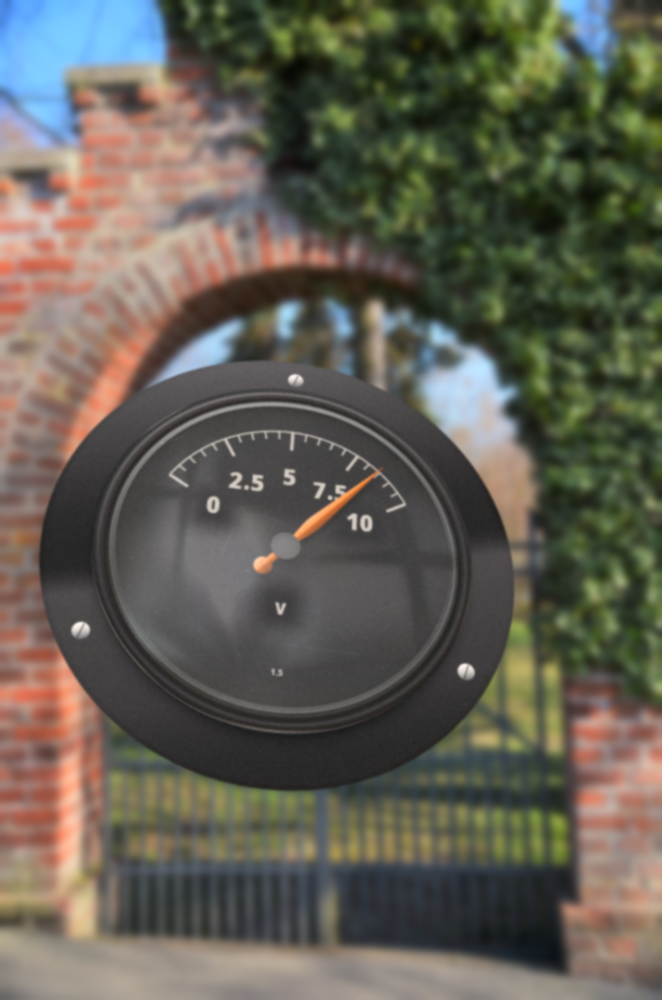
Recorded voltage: 8.5 V
